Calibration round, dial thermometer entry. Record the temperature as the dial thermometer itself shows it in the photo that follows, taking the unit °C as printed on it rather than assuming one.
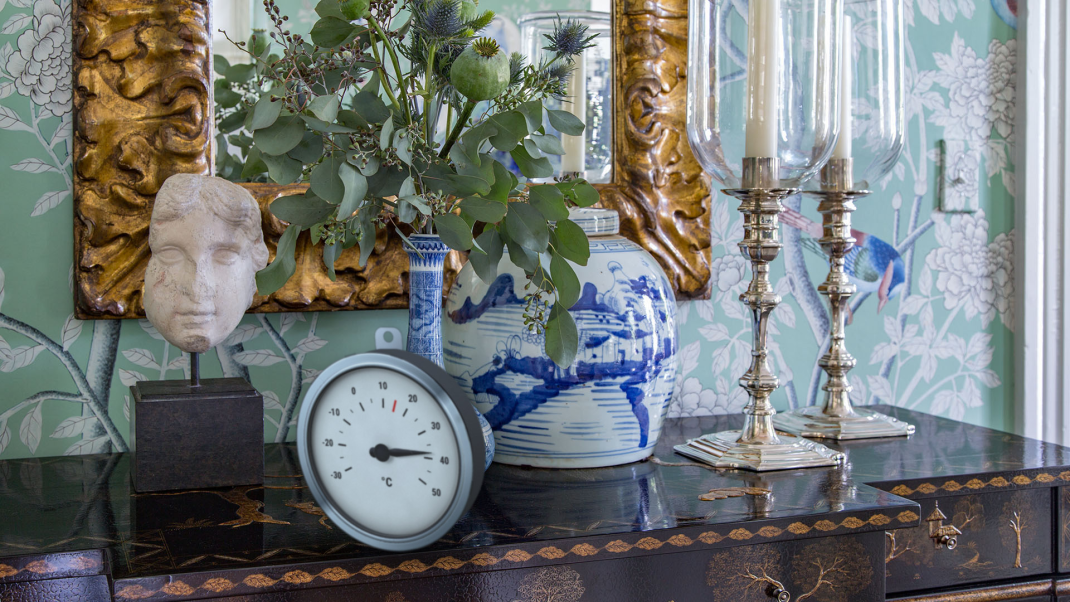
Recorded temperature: 37.5 °C
